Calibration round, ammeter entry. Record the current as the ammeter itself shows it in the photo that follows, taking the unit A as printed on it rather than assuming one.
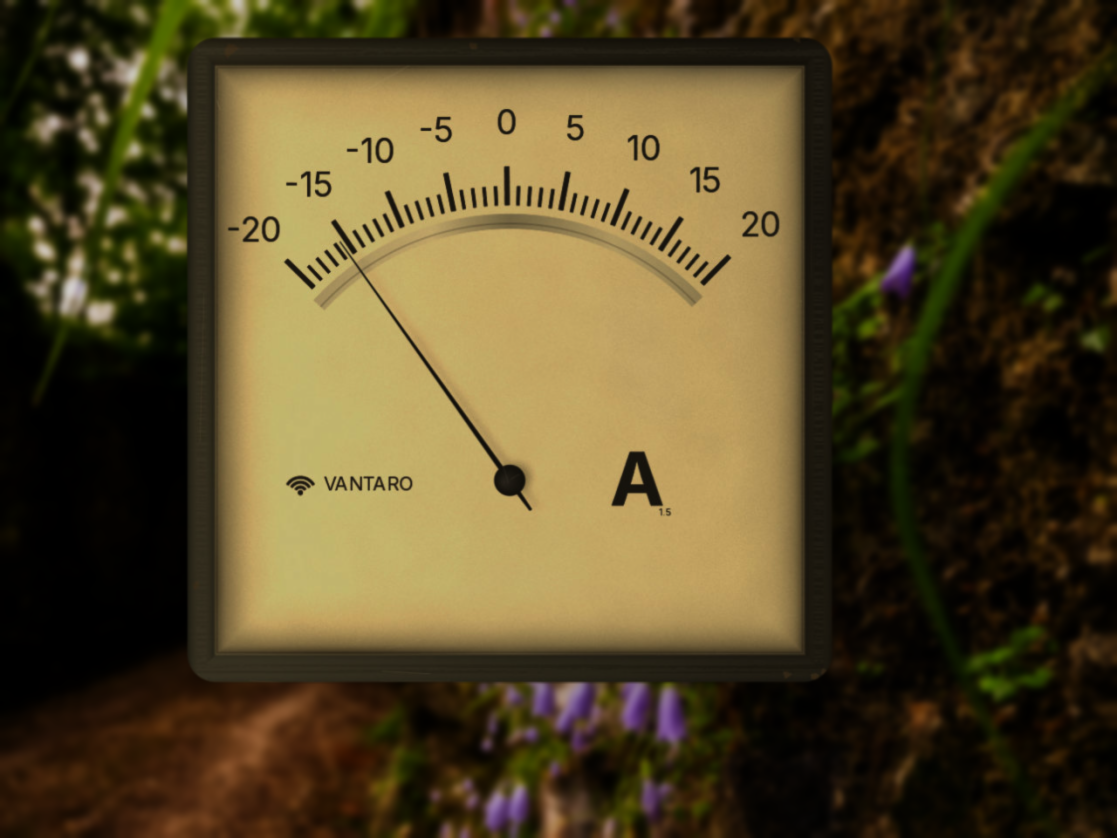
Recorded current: -15.5 A
